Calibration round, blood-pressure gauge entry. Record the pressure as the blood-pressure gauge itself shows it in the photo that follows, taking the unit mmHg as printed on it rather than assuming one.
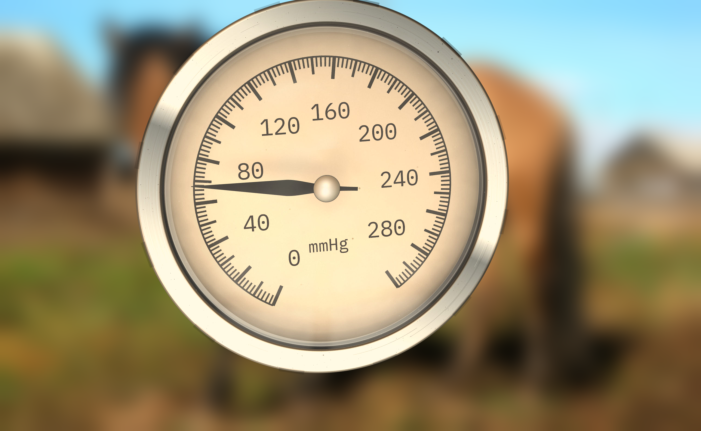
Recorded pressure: 68 mmHg
